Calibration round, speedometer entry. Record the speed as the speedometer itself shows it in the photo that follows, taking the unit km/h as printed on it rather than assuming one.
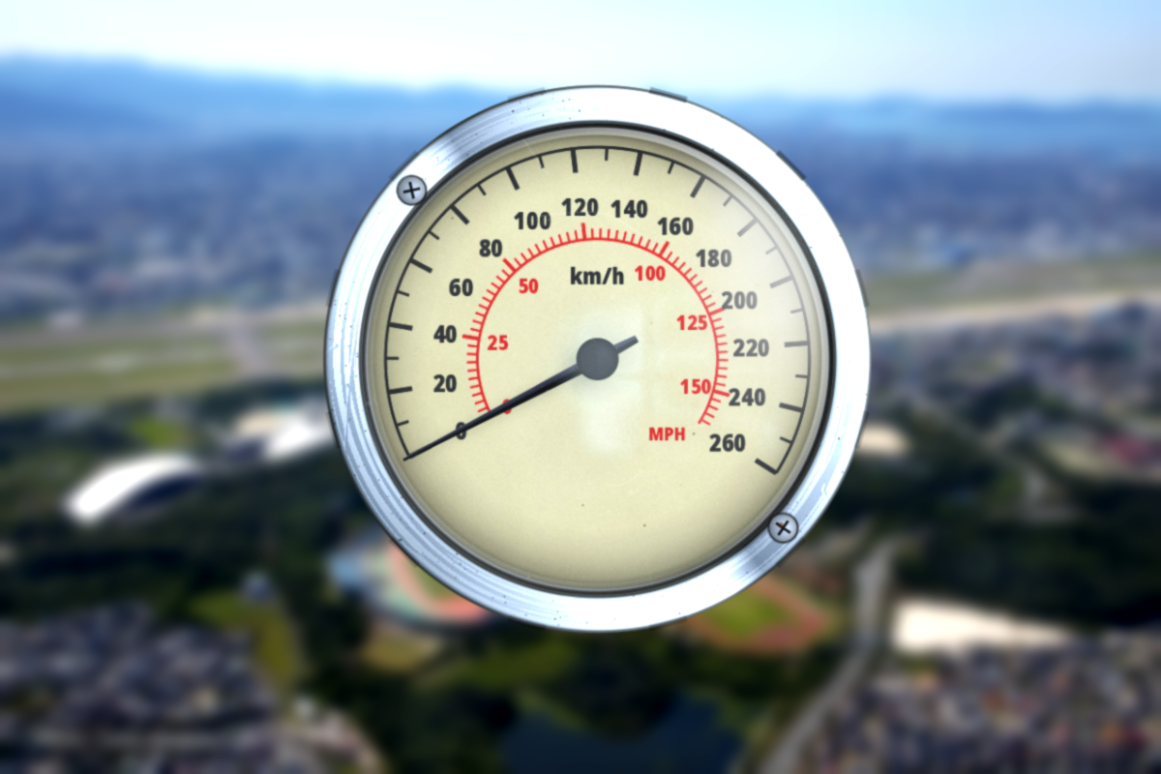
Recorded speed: 0 km/h
